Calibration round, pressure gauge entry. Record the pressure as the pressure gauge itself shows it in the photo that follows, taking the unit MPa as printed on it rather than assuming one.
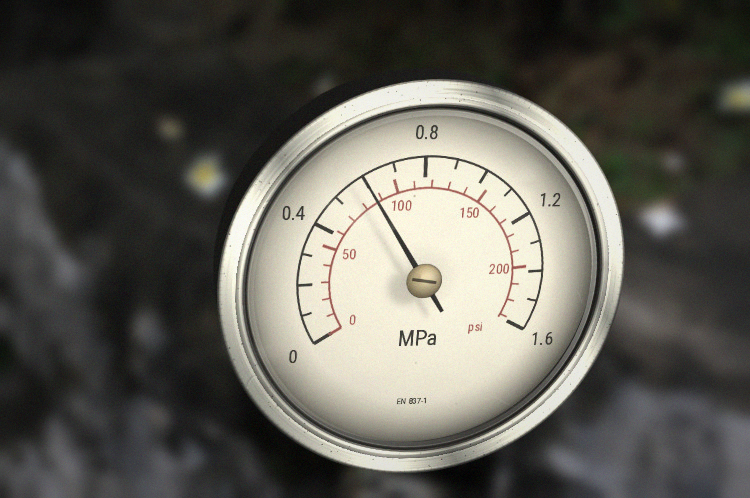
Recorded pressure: 0.6 MPa
